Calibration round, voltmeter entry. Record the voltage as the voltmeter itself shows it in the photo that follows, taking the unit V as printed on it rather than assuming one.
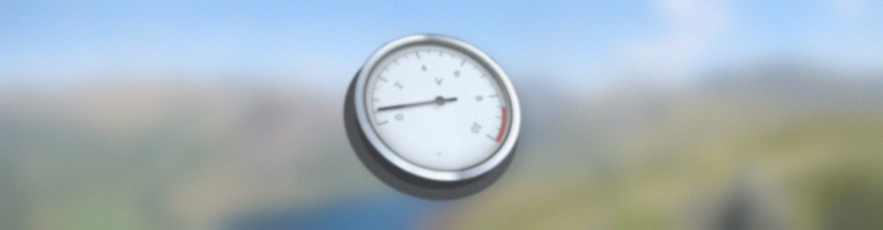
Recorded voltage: 0.5 V
